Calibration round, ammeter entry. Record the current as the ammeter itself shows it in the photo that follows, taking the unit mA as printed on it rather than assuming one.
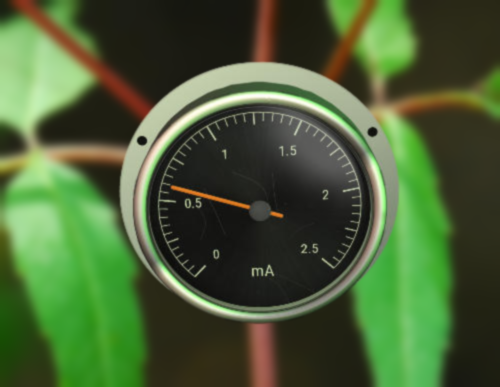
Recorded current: 0.6 mA
